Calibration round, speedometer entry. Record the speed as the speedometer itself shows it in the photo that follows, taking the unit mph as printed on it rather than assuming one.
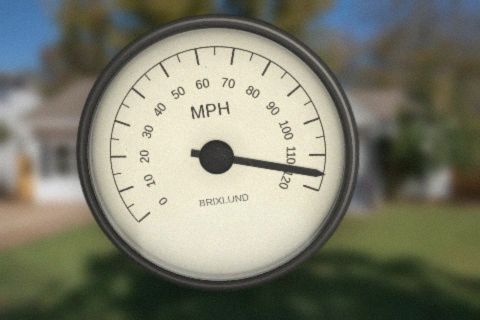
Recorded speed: 115 mph
